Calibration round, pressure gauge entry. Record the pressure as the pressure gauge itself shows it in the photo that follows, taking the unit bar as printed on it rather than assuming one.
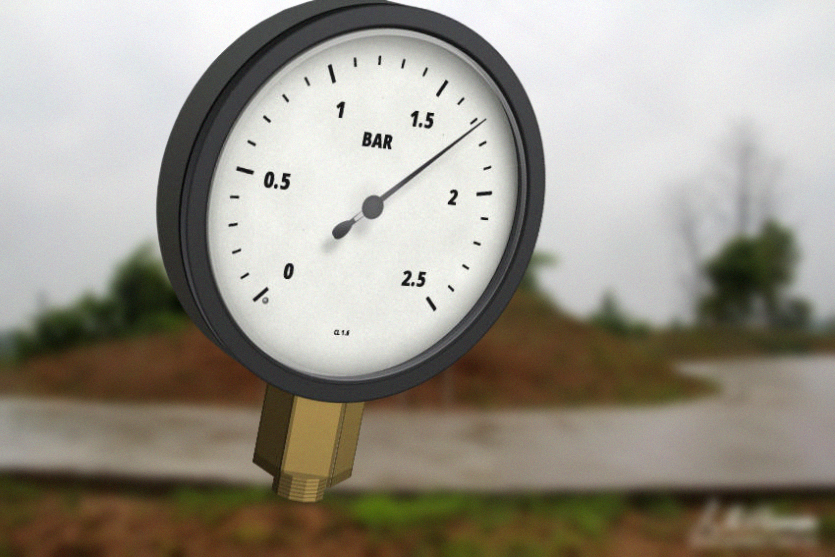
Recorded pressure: 1.7 bar
